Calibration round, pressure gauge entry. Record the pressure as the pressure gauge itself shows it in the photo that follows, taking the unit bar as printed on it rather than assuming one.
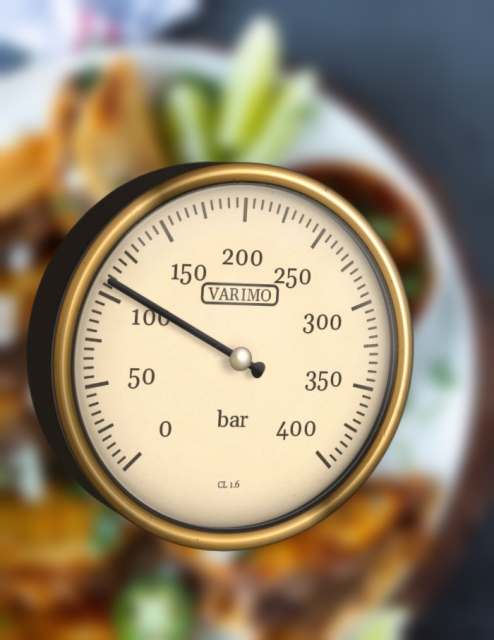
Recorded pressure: 107.5 bar
